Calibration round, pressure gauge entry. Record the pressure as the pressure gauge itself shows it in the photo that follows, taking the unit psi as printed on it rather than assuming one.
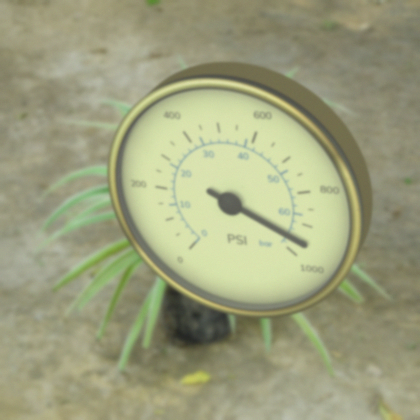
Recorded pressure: 950 psi
